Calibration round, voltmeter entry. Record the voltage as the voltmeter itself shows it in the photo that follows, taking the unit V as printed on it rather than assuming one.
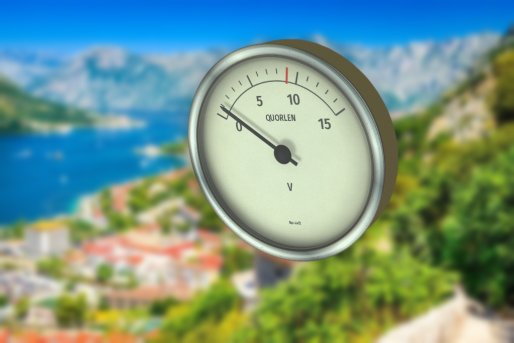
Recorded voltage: 1 V
